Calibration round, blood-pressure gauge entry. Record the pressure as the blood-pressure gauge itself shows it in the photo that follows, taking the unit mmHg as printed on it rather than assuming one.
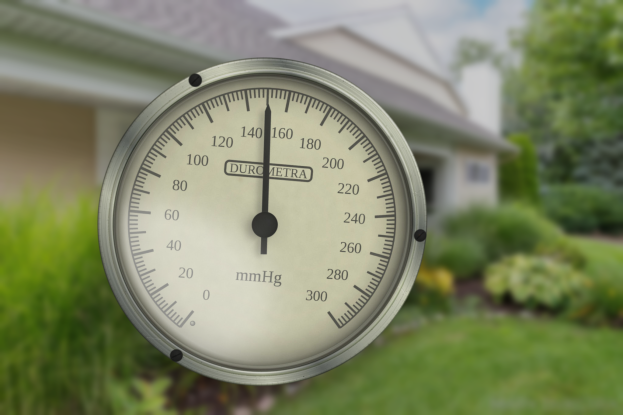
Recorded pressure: 150 mmHg
